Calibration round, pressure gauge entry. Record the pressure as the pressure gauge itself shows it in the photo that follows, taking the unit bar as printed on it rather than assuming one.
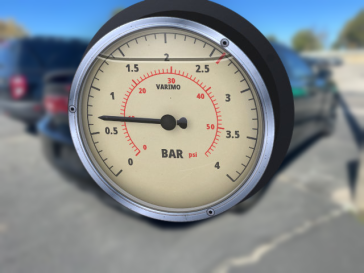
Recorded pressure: 0.7 bar
